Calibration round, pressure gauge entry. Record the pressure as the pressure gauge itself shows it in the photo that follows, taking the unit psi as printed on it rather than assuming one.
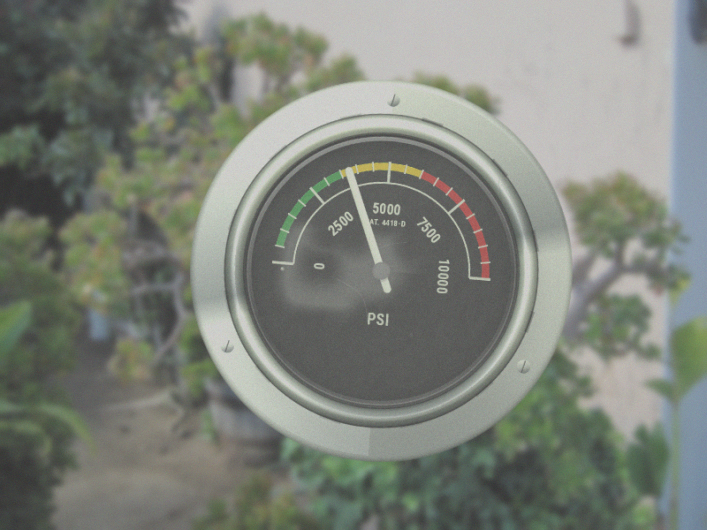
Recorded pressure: 3750 psi
